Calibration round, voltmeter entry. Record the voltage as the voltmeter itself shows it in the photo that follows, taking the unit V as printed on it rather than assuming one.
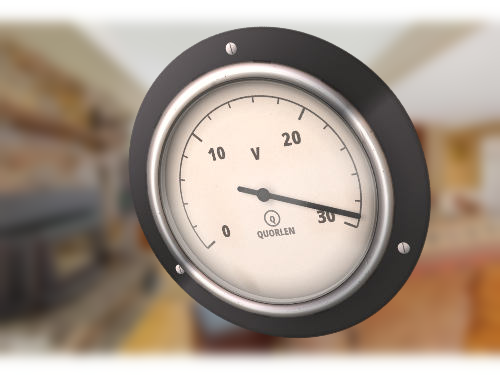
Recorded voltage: 29 V
